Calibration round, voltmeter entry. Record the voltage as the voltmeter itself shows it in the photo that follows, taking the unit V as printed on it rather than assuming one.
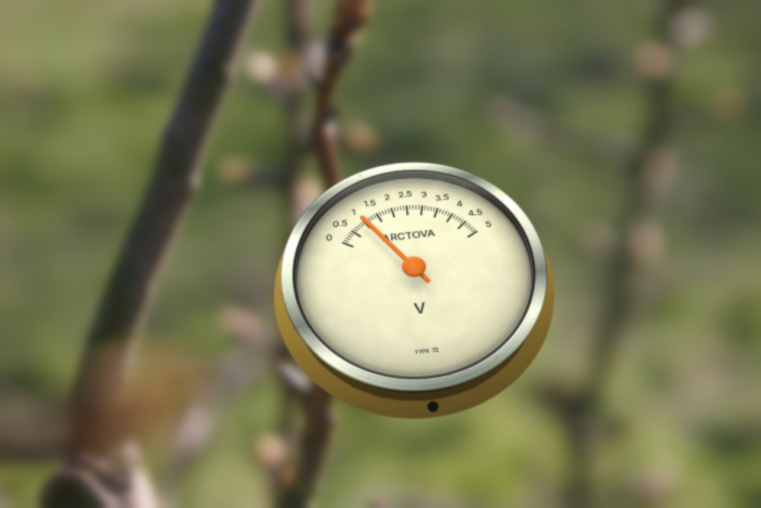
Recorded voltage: 1 V
